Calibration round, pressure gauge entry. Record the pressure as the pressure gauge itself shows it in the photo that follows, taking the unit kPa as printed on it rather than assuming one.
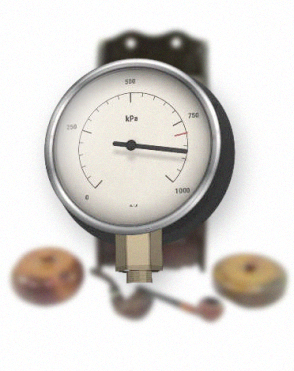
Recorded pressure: 875 kPa
